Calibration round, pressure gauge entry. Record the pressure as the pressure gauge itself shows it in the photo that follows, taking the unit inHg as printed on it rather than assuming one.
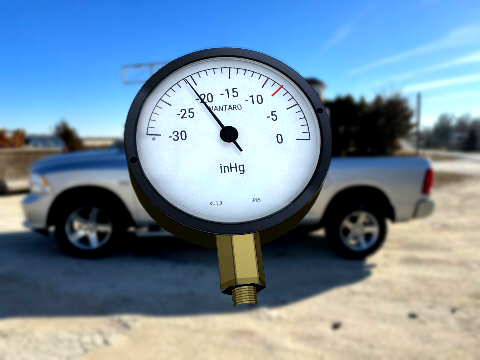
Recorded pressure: -21 inHg
